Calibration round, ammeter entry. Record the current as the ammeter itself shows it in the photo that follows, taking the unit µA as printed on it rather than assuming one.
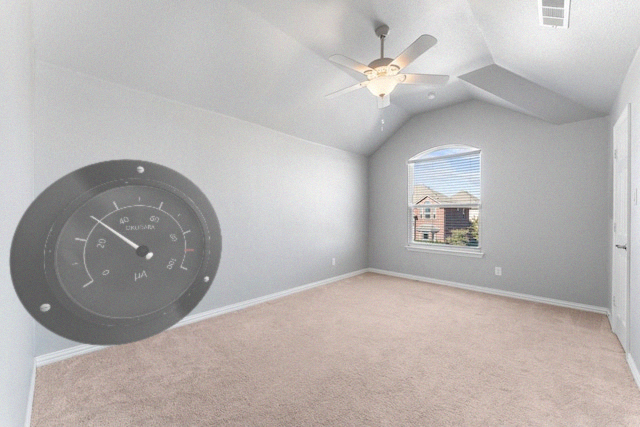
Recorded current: 30 µA
